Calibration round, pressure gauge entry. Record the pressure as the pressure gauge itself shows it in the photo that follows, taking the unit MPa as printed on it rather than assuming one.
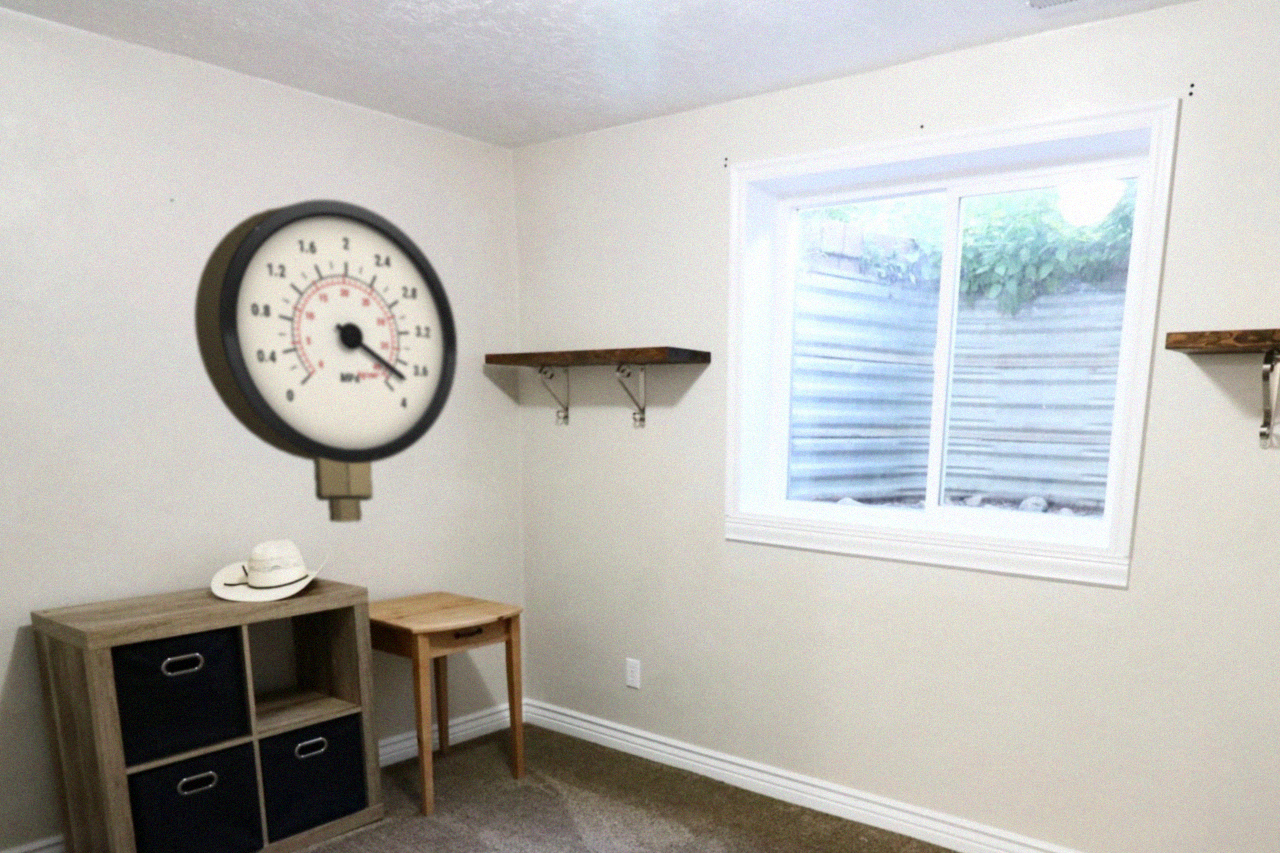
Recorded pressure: 3.8 MPa
